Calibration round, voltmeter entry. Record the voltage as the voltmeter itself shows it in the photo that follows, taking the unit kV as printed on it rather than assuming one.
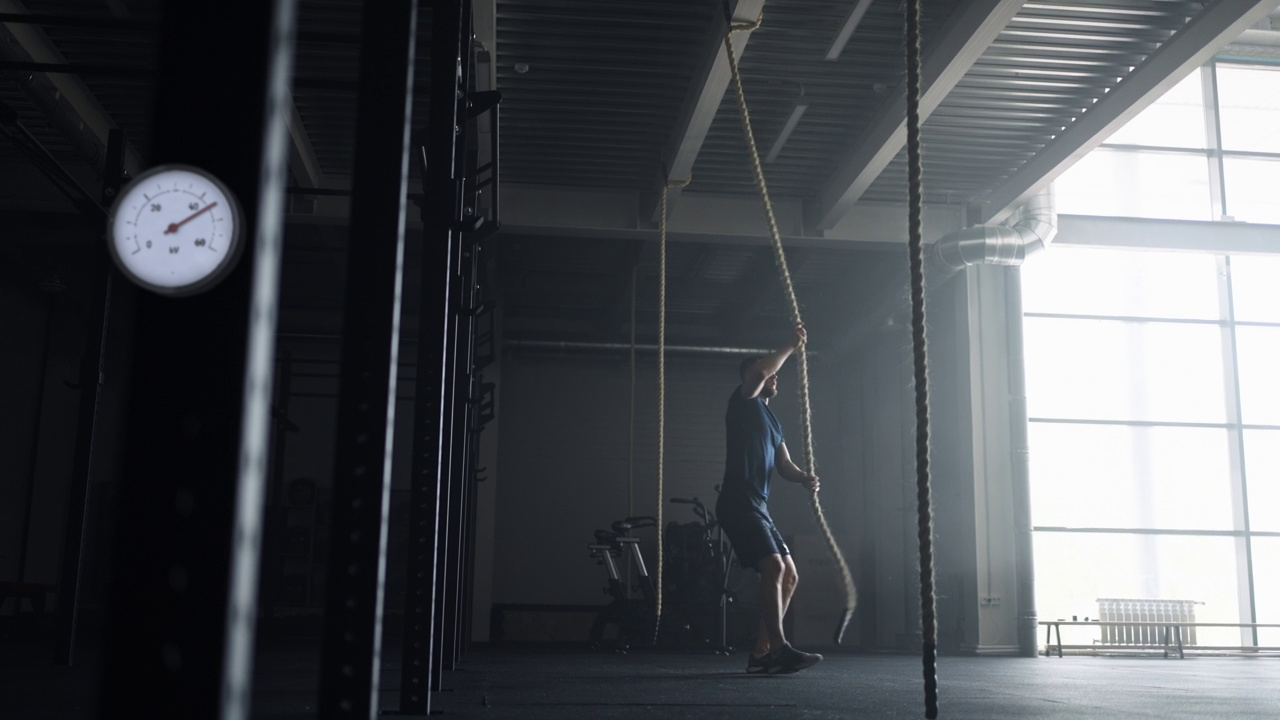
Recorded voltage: 45 kV
